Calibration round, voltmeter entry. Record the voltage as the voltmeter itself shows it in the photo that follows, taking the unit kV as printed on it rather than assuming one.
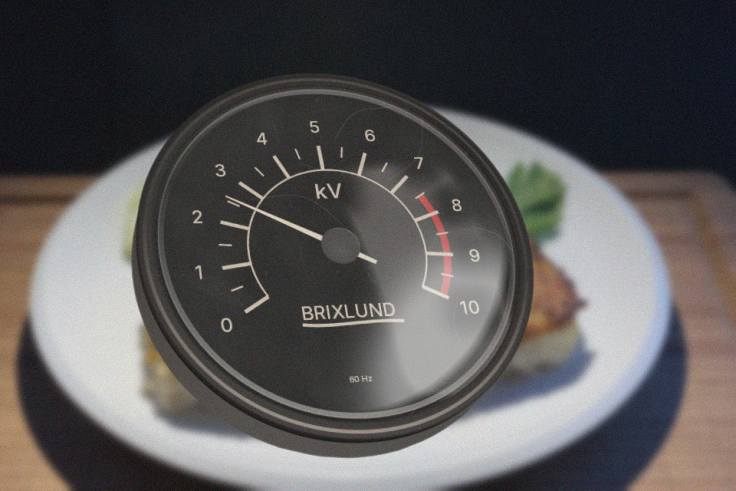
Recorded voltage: 2.5 kV
